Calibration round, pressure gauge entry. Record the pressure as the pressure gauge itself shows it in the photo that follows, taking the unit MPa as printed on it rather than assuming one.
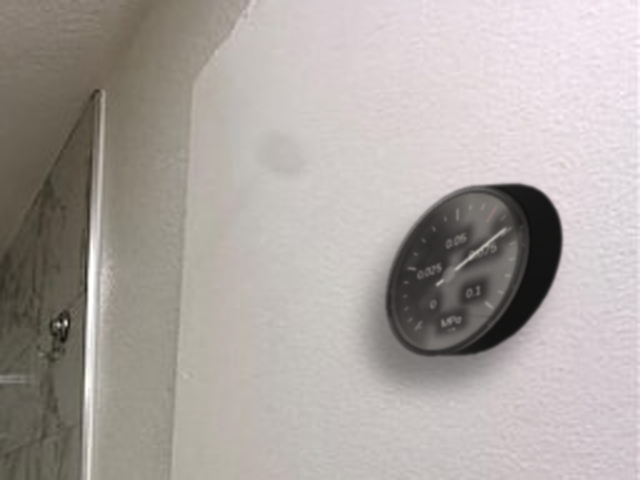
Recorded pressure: 0.075 MPa
